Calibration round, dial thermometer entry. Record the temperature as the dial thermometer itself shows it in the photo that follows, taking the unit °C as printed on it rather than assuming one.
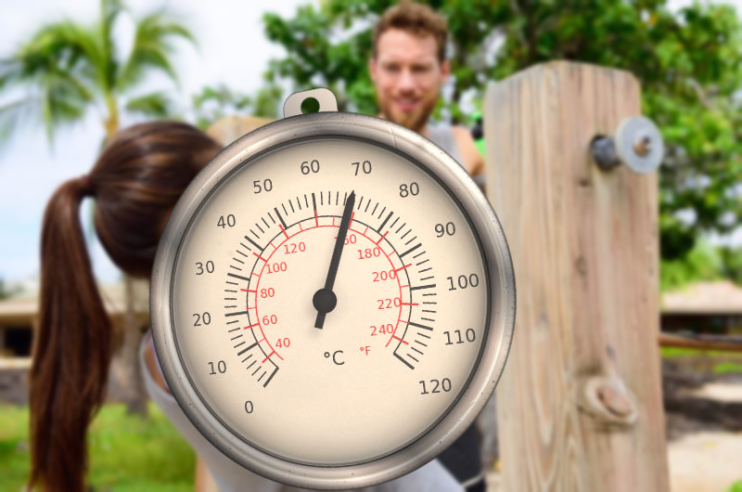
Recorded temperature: 70 °C
